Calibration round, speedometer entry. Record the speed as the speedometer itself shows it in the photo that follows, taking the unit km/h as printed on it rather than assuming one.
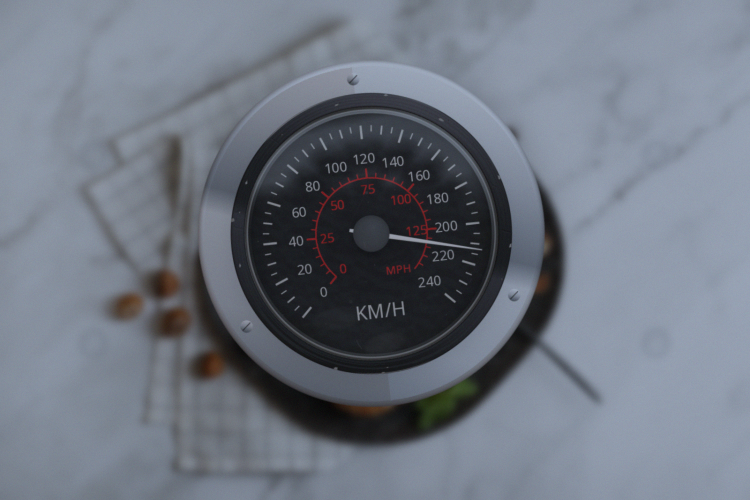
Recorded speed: 212.5 km/h
